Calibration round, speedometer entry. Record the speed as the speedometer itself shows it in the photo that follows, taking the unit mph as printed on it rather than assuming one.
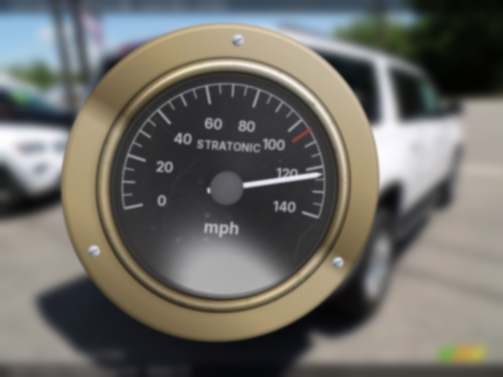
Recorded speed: 122.5 mph
